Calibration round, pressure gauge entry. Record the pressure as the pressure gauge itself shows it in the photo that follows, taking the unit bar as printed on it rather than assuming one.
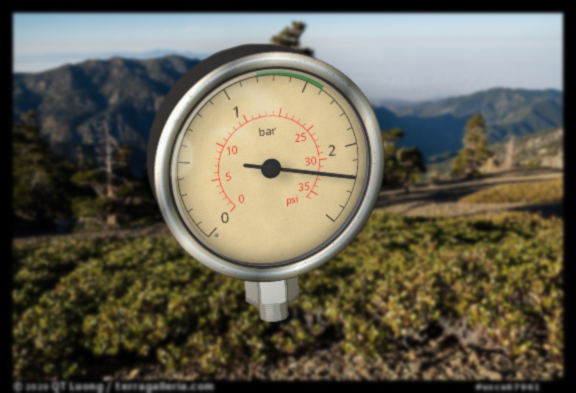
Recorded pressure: 2.2 bar
